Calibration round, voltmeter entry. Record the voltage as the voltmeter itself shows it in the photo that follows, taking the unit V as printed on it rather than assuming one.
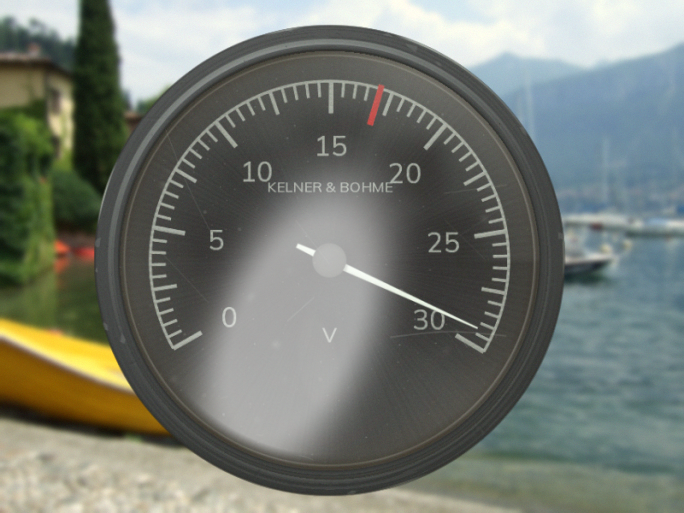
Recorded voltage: 29.25 V
